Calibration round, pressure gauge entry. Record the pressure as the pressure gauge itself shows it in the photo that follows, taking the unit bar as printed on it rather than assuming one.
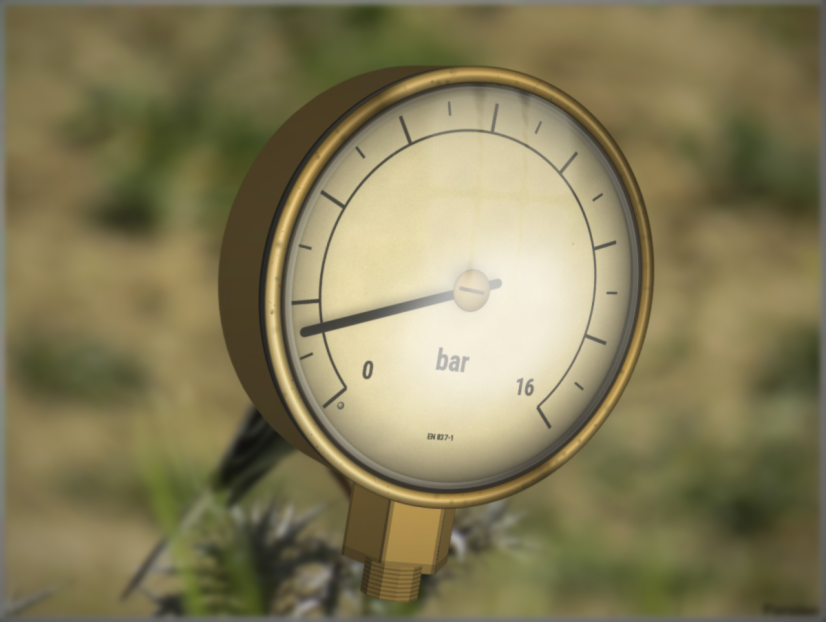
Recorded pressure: 1.5 bar
